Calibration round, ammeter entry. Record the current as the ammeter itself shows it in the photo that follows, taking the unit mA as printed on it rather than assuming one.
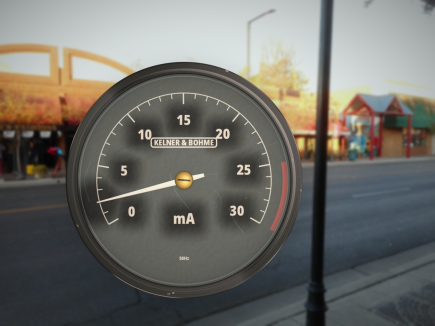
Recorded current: 2 mA
